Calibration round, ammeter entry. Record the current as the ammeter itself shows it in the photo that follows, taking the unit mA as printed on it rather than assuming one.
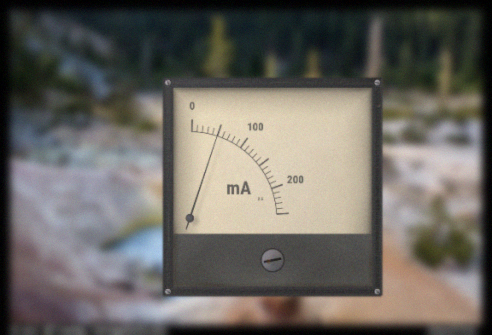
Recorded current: 50 mA
